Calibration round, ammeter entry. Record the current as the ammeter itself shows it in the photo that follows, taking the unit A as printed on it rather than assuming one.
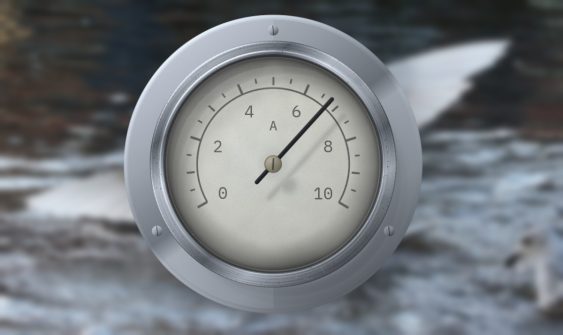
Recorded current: 6.75 A
